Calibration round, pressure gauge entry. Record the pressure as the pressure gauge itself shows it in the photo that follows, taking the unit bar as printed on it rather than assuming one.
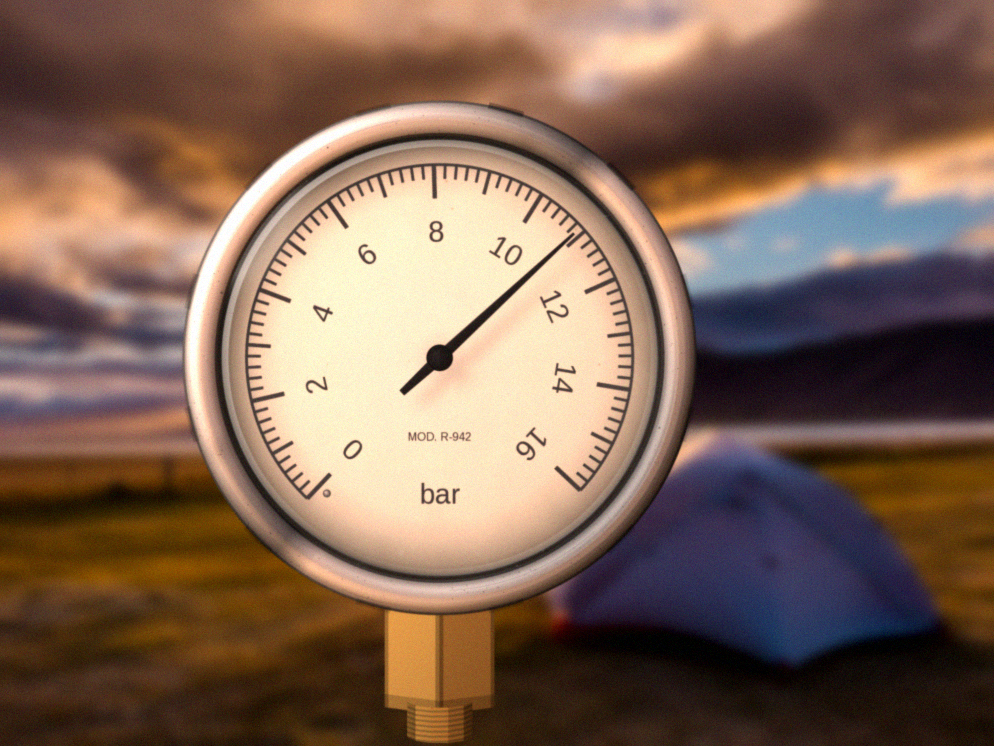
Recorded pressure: 10.9 bar
